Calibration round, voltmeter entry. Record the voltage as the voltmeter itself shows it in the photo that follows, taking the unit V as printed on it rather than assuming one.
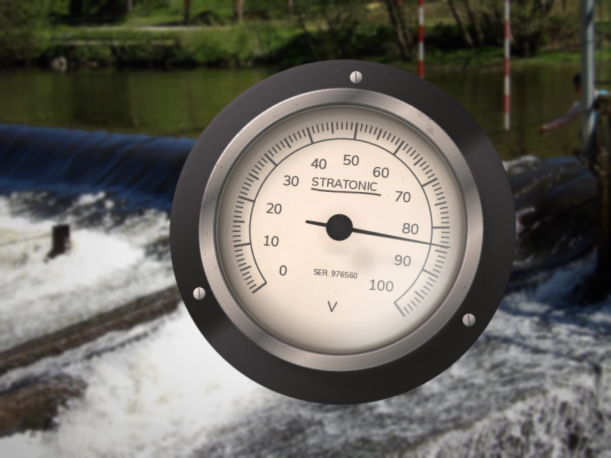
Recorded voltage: 84 V
